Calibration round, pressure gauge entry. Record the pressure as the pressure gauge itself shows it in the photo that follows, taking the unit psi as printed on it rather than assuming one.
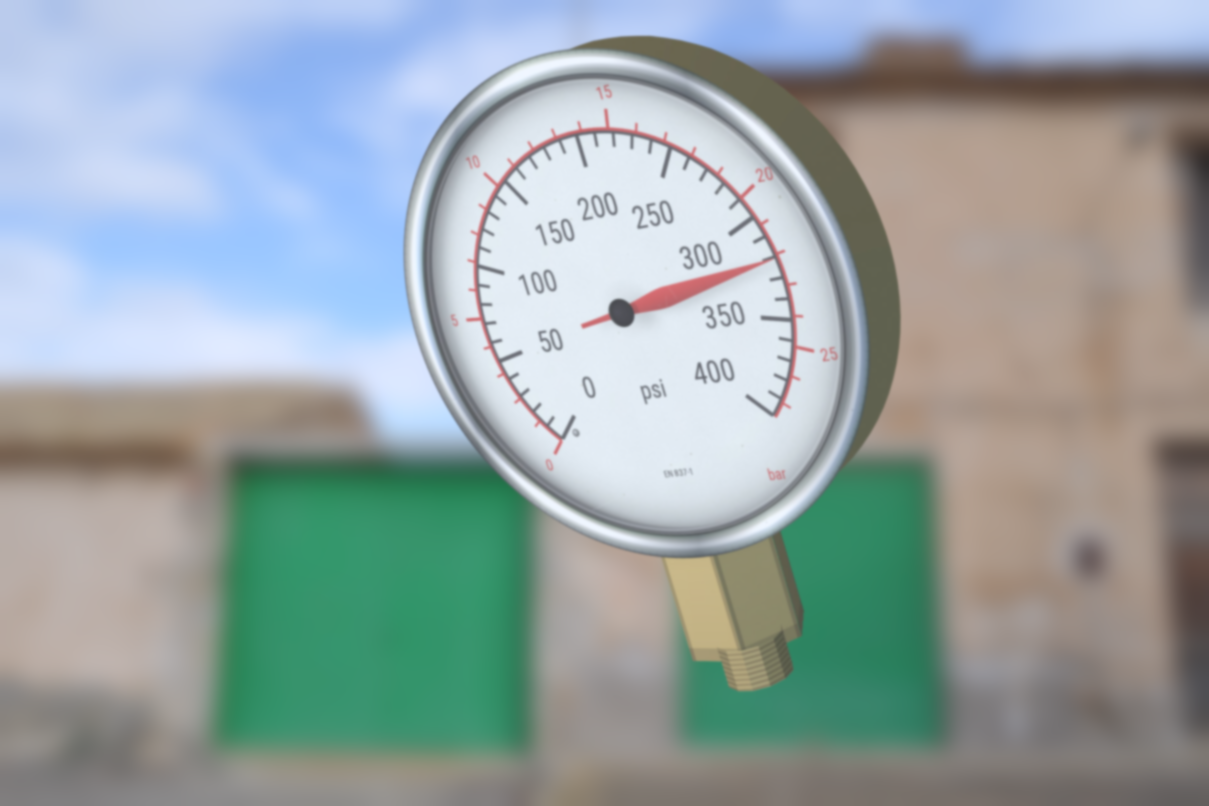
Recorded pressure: 320 psi
